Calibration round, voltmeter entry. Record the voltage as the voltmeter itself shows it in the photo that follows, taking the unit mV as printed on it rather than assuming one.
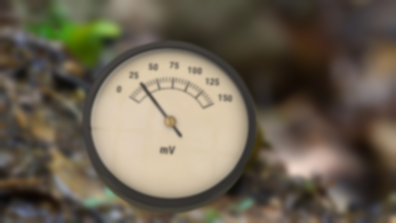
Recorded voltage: 25 mV
